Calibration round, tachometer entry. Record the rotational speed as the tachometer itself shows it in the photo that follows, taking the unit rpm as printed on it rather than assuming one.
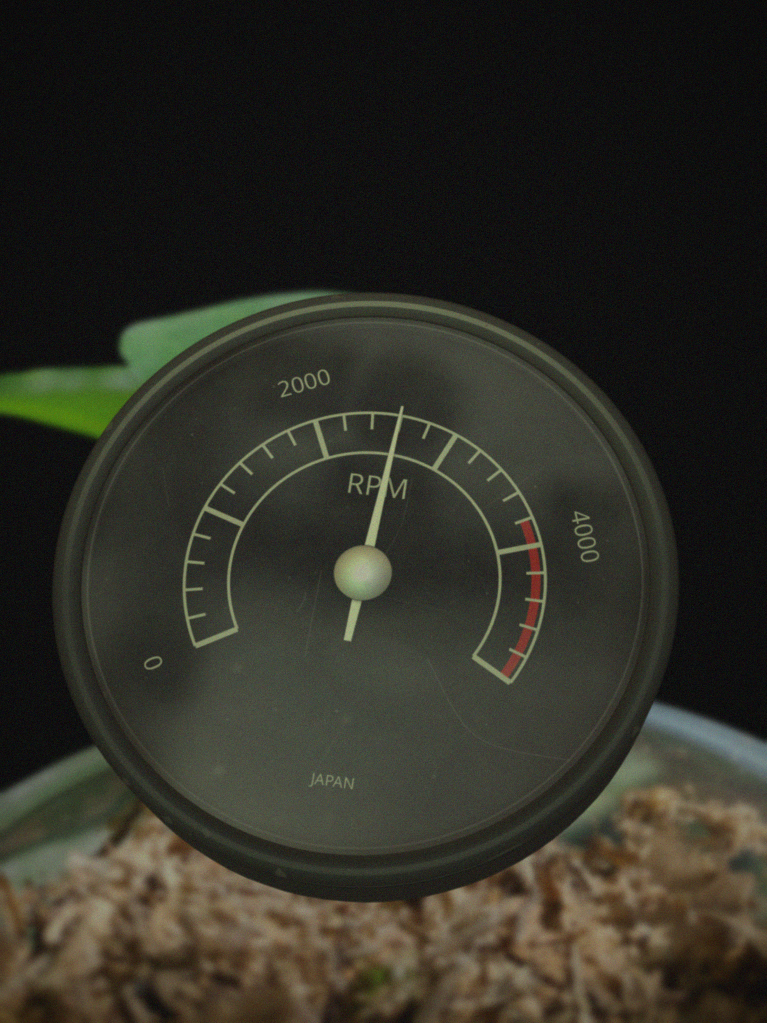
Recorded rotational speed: 2600 rpm
